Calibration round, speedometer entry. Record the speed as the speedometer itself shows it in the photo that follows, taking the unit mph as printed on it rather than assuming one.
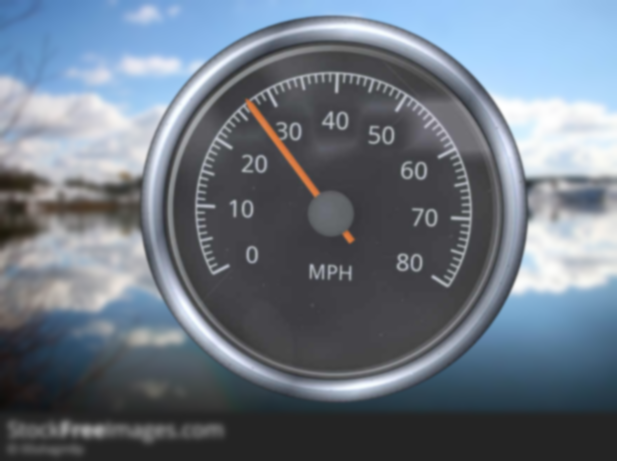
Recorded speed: 27 mph
